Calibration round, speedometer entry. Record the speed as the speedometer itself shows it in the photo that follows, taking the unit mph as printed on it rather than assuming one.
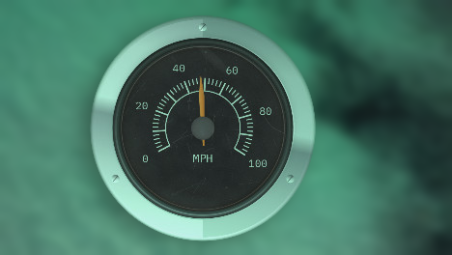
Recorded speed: 48 mph
